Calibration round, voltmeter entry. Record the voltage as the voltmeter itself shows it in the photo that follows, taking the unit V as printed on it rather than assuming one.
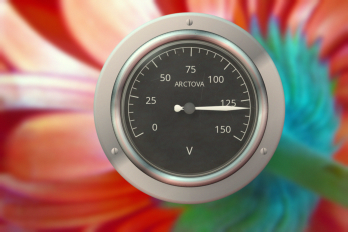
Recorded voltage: 130 V
